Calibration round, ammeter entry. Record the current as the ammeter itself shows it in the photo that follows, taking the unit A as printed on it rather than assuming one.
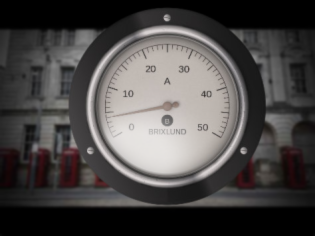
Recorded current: 4 A
